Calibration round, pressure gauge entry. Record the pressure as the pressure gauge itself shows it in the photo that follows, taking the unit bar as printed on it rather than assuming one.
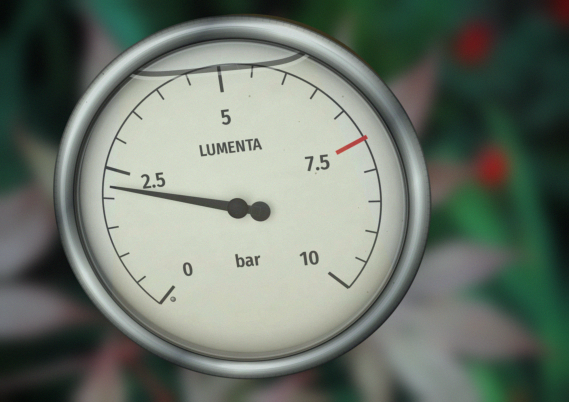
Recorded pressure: 2.25 bar
